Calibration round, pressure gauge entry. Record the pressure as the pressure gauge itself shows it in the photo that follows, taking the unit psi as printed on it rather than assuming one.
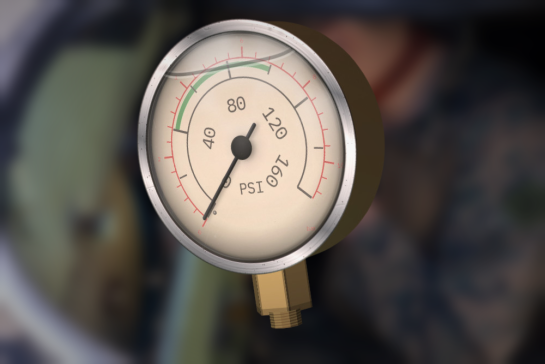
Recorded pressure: 0 psi
